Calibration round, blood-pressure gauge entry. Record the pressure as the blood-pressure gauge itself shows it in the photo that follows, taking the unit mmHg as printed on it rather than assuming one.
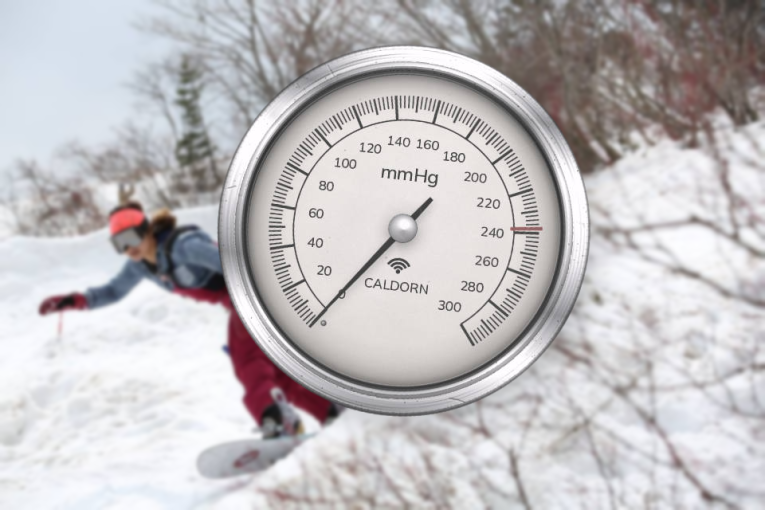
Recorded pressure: 0 mmHg
